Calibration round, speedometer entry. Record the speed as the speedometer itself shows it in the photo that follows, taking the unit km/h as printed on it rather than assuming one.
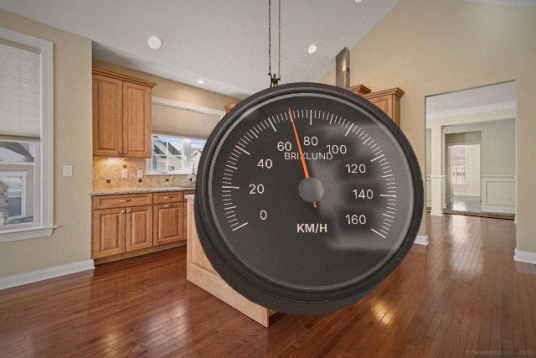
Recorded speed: 70 km/h
